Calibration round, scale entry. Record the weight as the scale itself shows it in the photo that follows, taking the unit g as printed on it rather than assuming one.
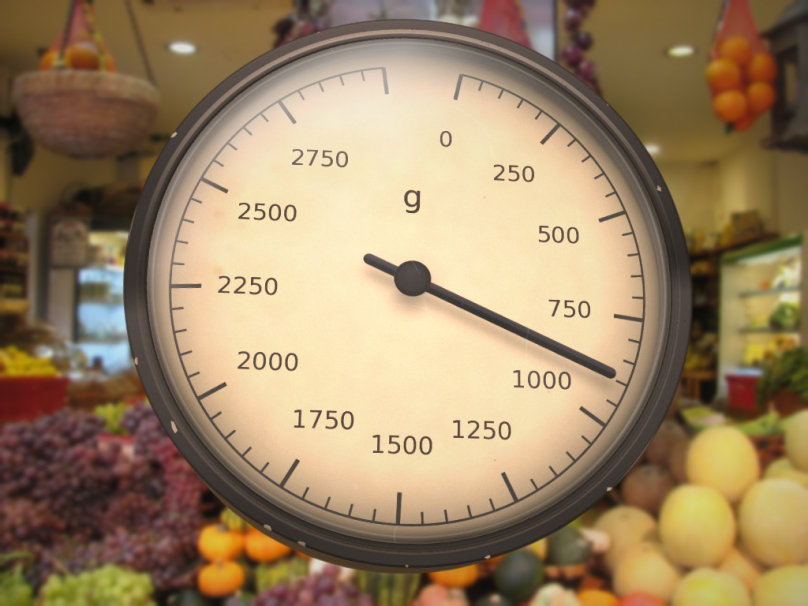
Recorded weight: 900 g
